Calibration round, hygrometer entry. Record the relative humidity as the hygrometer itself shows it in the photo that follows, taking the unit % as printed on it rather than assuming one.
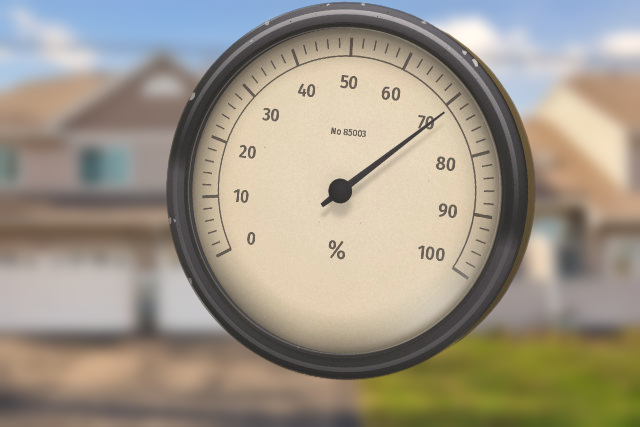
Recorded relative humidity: 71 %
